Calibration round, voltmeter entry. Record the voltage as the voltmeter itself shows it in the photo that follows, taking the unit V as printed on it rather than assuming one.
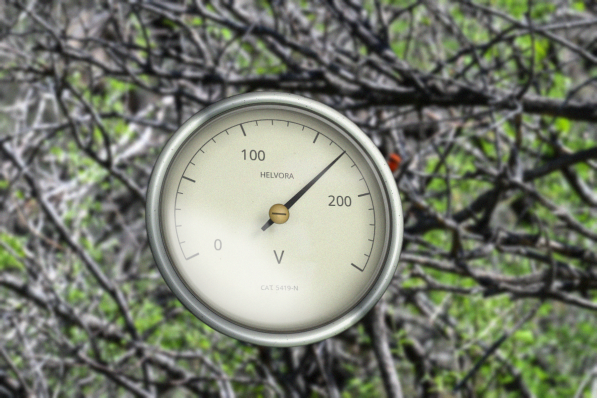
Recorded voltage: 170 V
